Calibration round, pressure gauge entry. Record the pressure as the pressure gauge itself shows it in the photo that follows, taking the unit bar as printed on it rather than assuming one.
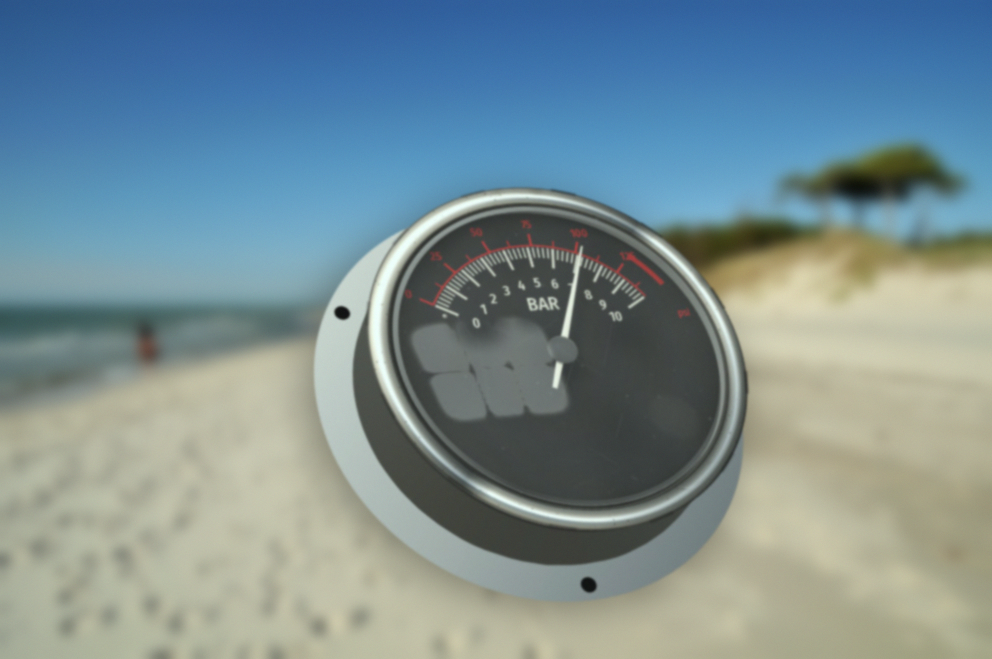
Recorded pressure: 7 bar
